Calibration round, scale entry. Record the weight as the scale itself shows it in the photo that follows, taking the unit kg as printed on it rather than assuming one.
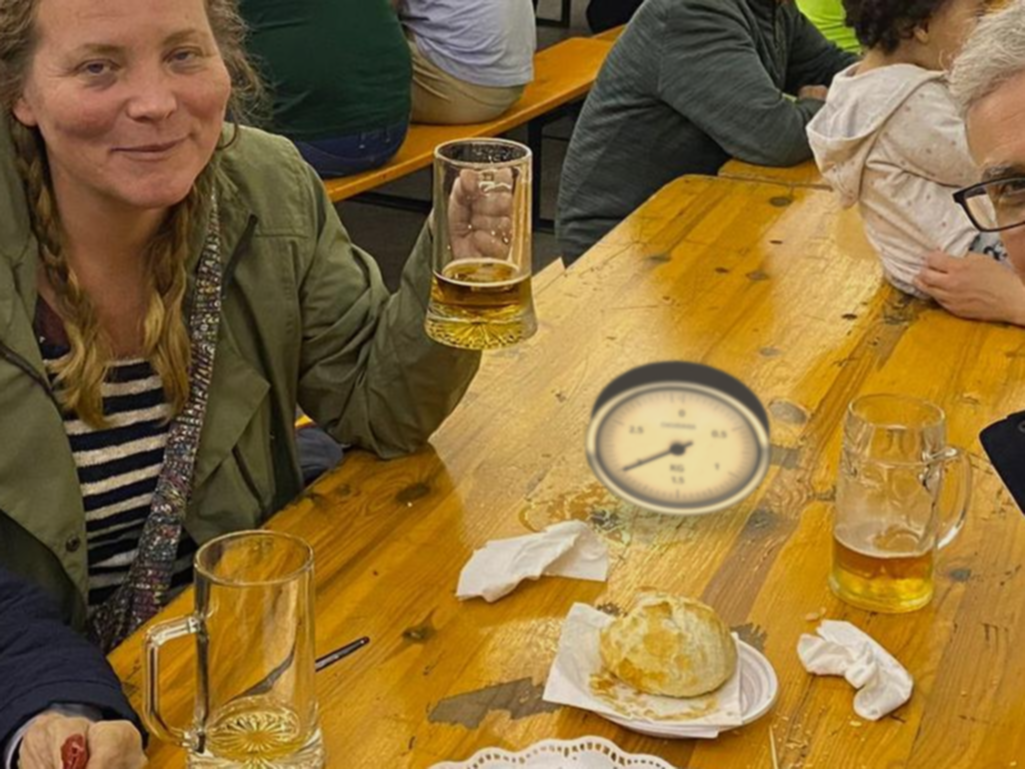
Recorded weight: 2 kg
